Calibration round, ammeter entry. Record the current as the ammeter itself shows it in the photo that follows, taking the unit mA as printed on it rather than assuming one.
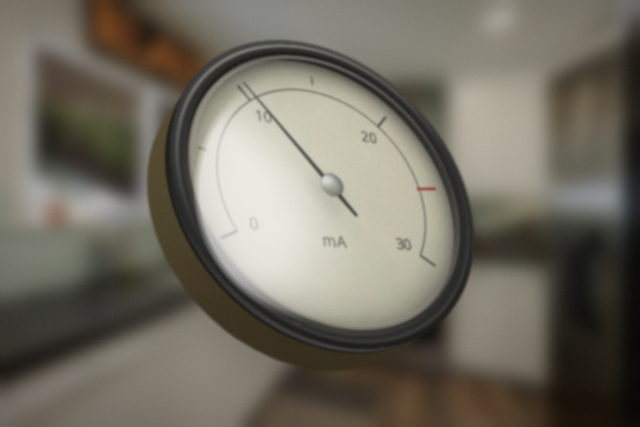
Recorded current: 10 mA
